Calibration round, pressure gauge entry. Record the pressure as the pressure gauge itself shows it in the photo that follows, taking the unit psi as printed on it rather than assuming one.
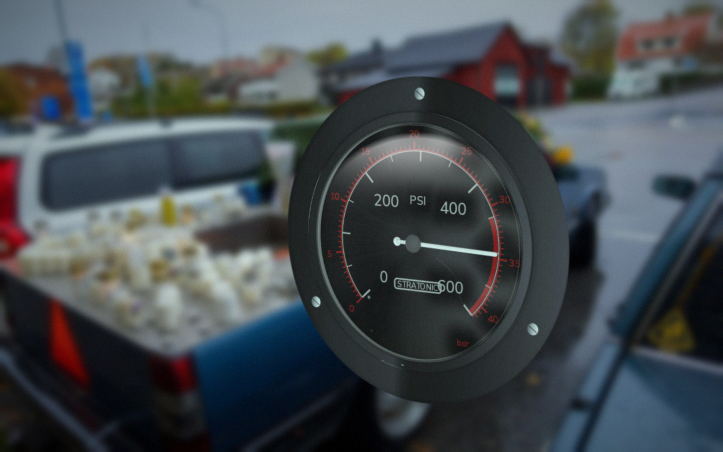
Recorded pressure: 500 psi
